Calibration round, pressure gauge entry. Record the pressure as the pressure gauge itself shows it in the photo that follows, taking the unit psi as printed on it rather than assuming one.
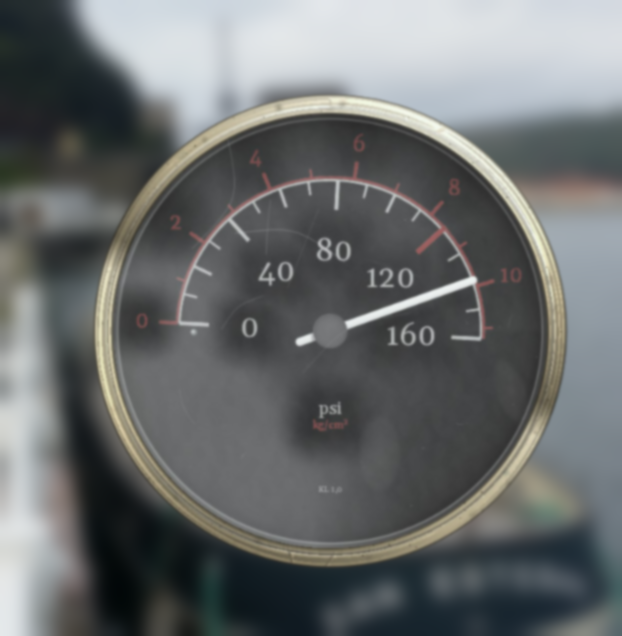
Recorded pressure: 140 psi
